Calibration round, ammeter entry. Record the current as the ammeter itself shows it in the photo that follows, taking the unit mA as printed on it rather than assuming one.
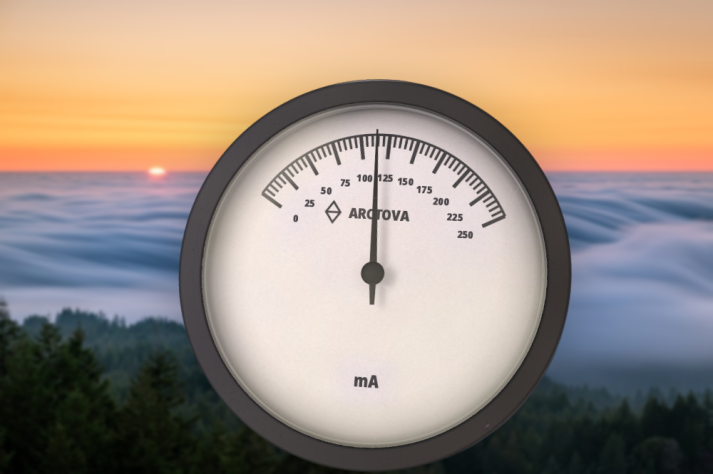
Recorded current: 115 mA
